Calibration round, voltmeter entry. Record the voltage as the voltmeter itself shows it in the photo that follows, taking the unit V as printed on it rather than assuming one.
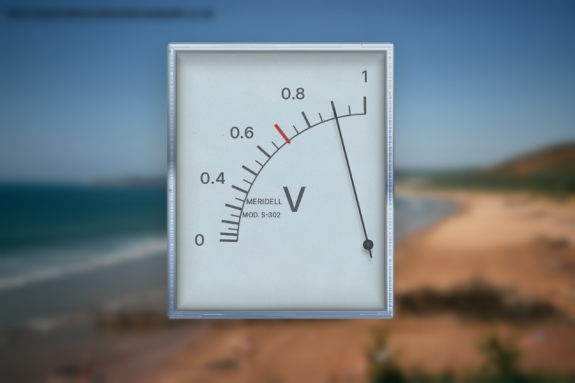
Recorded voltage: 0.9 V
